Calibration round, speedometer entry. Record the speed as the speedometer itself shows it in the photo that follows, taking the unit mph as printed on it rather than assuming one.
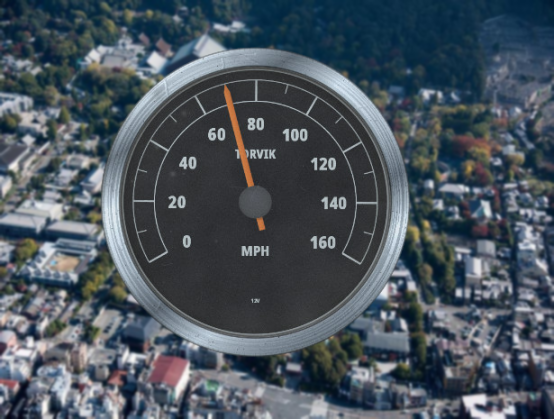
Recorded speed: 70 mph
